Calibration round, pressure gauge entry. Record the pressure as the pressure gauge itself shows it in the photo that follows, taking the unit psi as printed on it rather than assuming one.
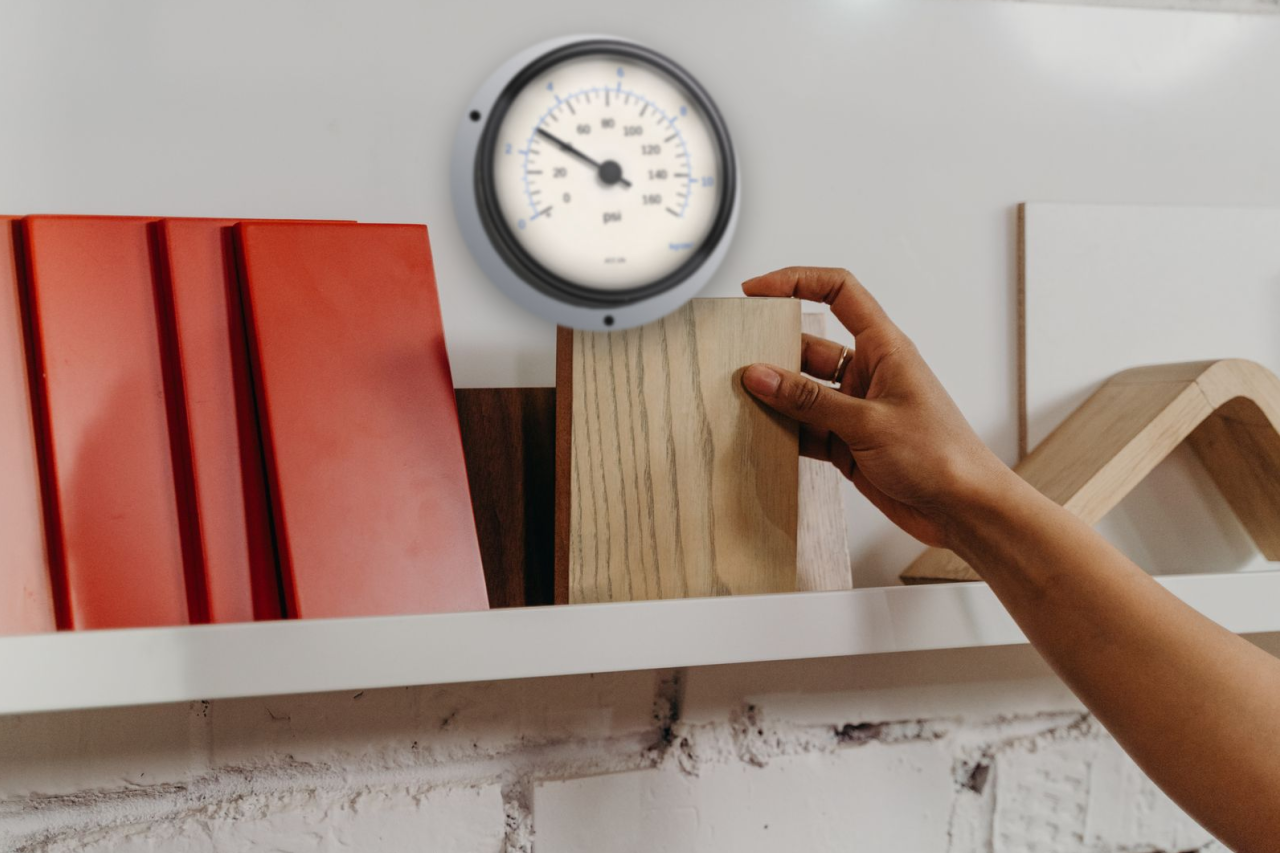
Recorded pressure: 40 psi
